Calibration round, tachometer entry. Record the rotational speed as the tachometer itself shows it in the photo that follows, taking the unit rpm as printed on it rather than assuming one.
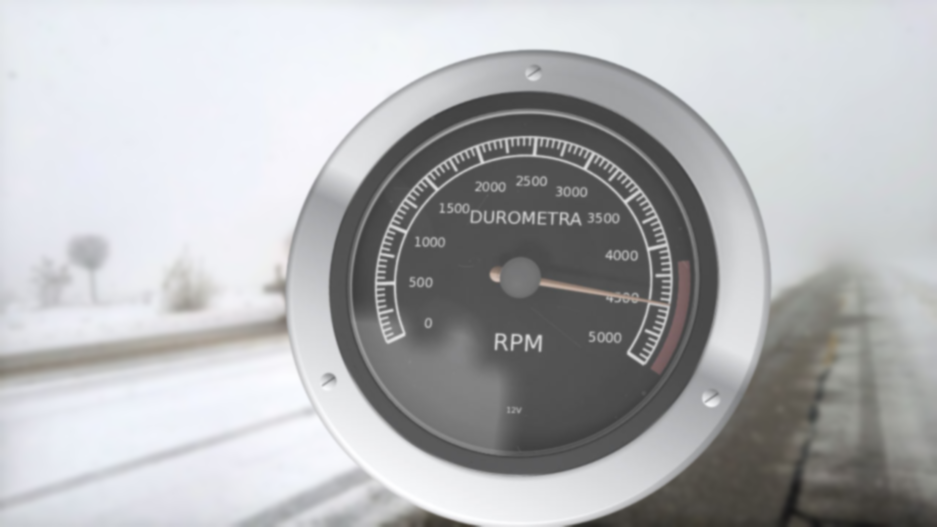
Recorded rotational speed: 4500 rpm
